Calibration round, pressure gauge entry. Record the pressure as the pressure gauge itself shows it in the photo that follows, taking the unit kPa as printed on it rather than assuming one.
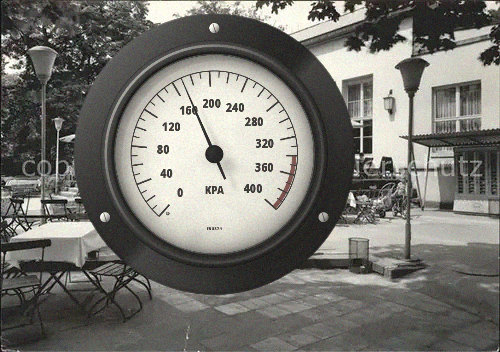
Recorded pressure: 170 kPa
